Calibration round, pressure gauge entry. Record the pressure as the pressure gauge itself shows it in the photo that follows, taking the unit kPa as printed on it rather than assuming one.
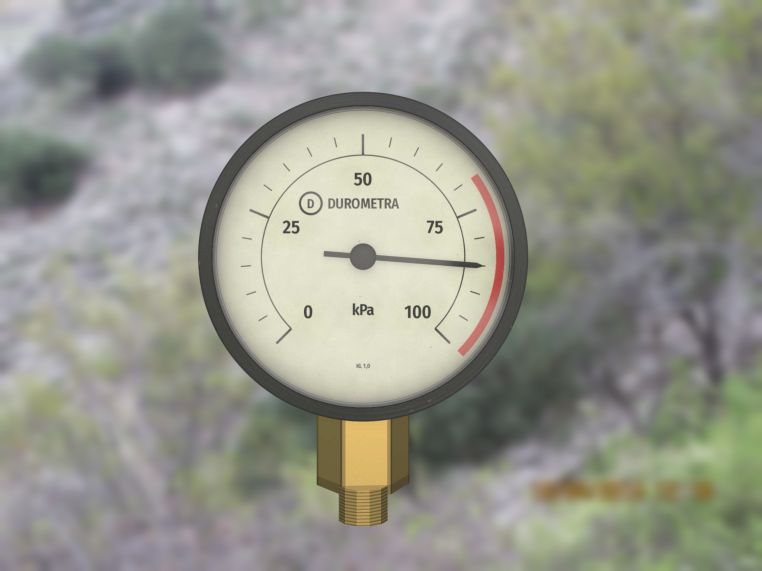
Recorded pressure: 85 kPa
